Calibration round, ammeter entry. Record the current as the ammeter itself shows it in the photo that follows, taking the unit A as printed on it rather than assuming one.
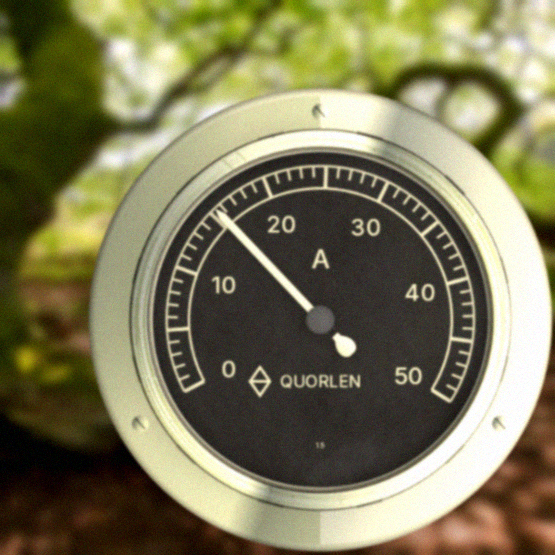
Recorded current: 15.5 A
